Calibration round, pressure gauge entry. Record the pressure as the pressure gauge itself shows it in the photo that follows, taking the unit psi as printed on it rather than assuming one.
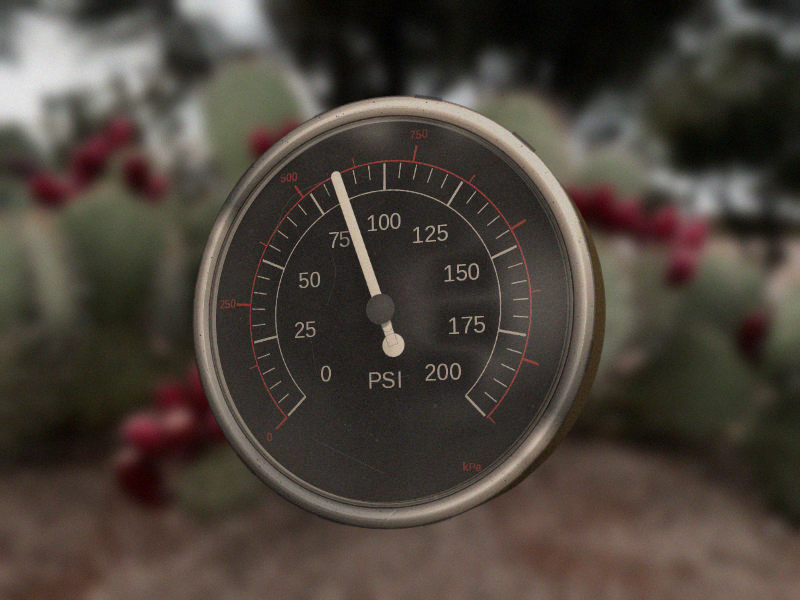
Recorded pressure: 85 psi
